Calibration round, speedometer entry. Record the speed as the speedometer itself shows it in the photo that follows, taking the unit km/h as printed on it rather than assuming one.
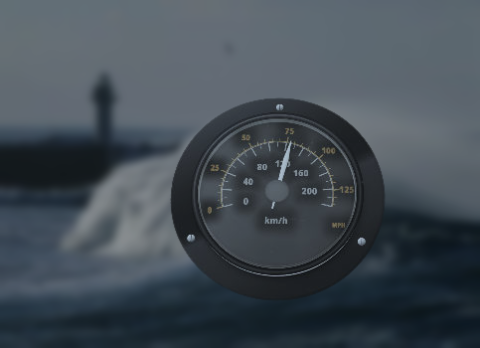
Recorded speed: 125 km/h
